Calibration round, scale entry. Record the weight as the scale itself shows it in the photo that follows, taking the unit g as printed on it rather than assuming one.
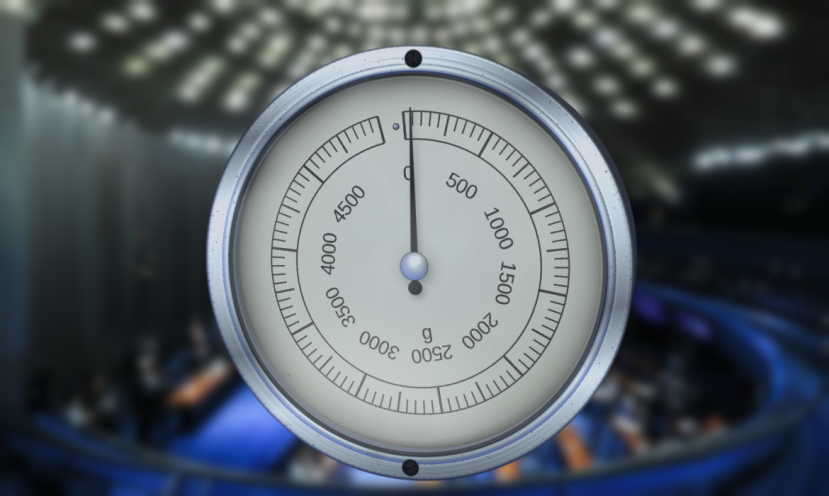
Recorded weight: 50 g
